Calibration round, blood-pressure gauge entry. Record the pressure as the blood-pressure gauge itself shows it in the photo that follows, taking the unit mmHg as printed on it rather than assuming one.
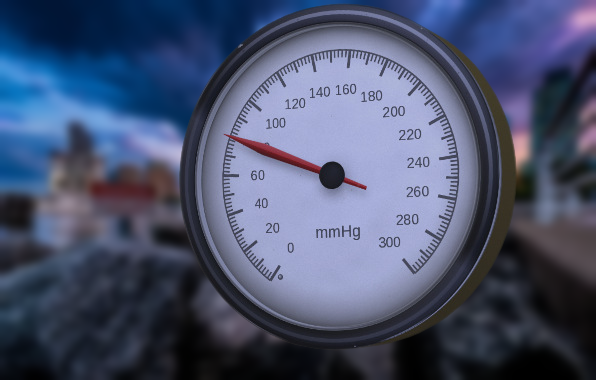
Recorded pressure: 80 mmHg
